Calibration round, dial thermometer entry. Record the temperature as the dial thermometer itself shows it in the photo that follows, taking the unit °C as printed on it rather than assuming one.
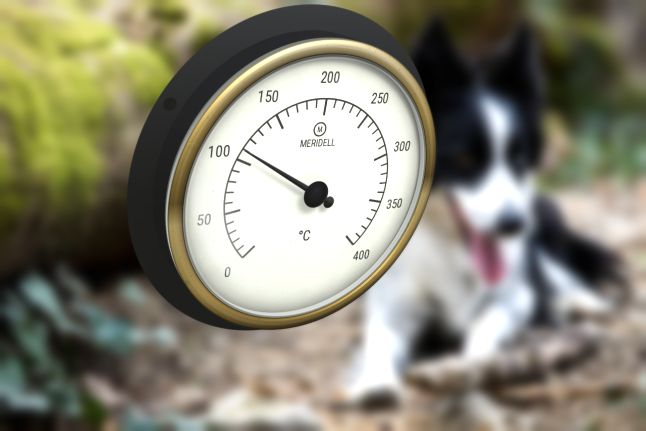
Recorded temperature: 110 °C
